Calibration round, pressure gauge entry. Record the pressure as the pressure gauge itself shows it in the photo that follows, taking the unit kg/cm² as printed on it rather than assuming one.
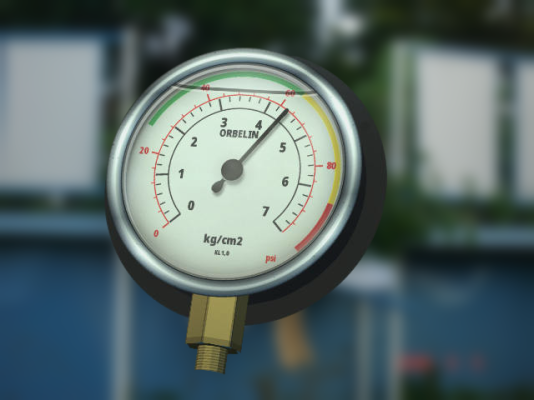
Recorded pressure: 4.4 kg/cm²
